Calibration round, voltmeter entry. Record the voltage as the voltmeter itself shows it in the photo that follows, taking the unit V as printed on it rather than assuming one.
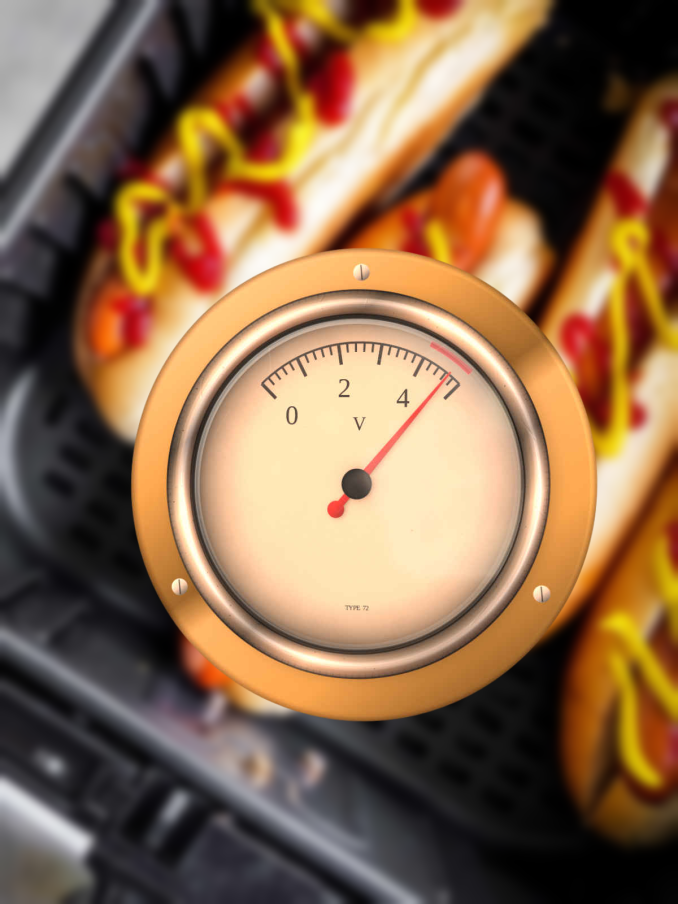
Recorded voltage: 4.7 V
